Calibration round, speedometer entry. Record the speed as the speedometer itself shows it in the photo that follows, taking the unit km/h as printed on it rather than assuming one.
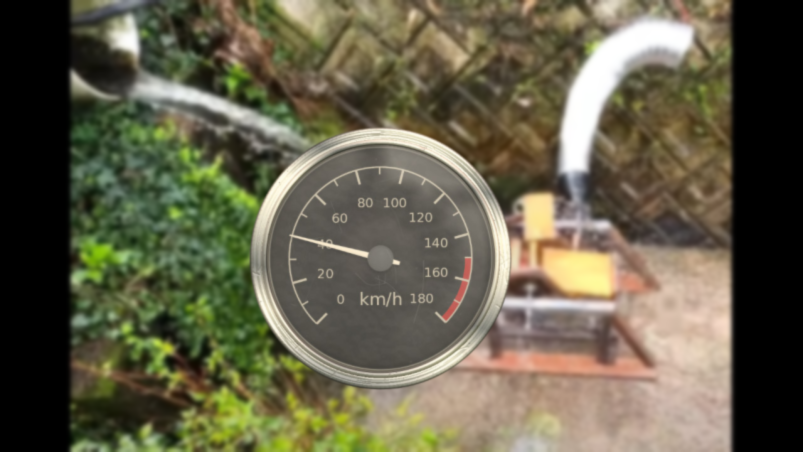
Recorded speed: 40 km/h
